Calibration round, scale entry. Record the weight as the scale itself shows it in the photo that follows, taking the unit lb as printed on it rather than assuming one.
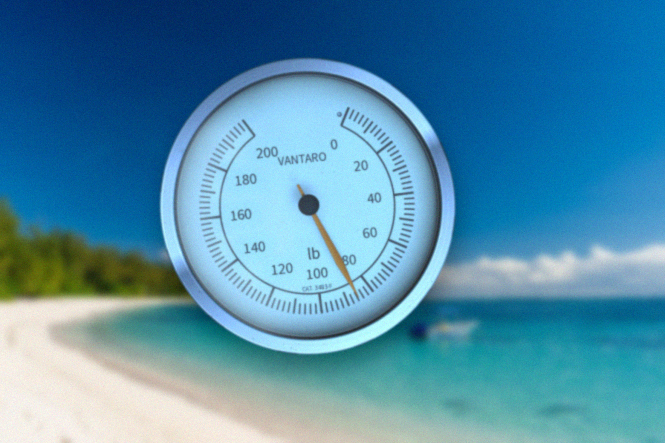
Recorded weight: 86 lb
